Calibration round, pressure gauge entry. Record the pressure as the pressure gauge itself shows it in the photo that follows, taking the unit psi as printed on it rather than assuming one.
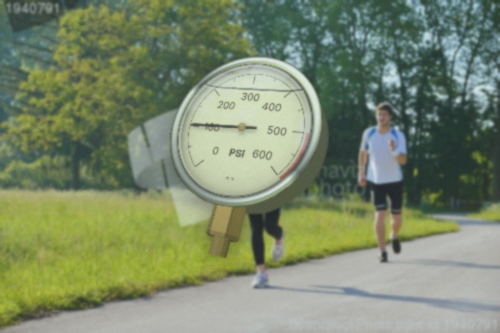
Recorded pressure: 100 psi
